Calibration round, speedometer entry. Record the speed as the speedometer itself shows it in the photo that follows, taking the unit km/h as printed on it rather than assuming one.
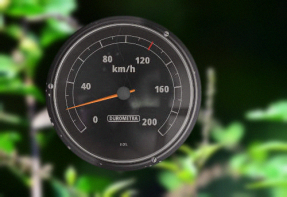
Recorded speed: 20 km/h
